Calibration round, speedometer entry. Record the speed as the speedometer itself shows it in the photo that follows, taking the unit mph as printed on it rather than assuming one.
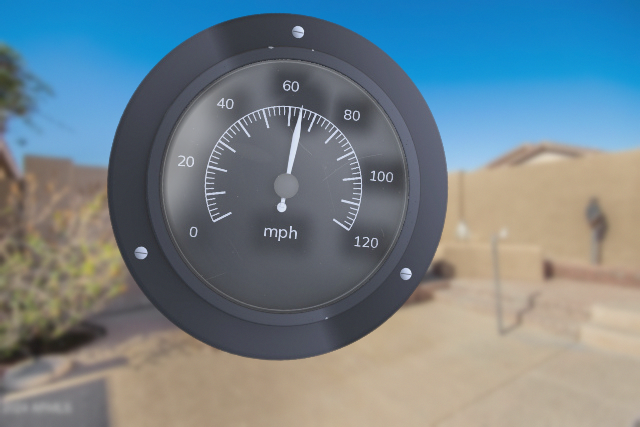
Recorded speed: 64 mph
